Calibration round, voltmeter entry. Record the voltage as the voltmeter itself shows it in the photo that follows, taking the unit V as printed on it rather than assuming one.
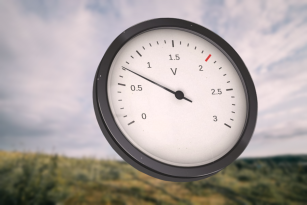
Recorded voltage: 0.7 V
